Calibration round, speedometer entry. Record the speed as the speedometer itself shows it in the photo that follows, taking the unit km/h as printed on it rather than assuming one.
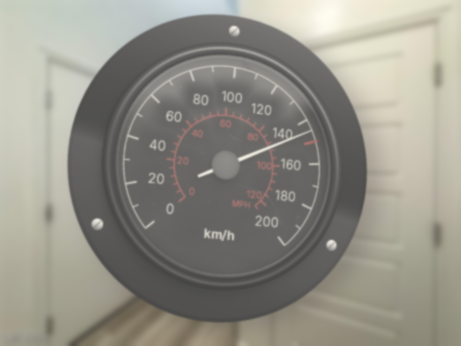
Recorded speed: 145 km/h
